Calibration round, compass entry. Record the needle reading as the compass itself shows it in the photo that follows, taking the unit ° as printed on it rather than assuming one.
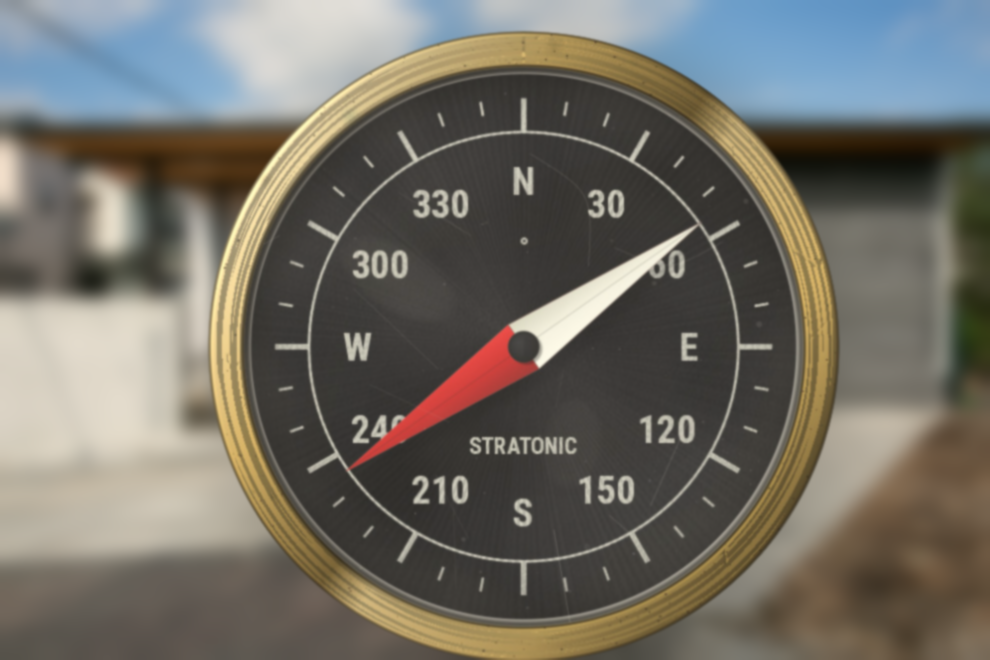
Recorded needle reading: 235 °
